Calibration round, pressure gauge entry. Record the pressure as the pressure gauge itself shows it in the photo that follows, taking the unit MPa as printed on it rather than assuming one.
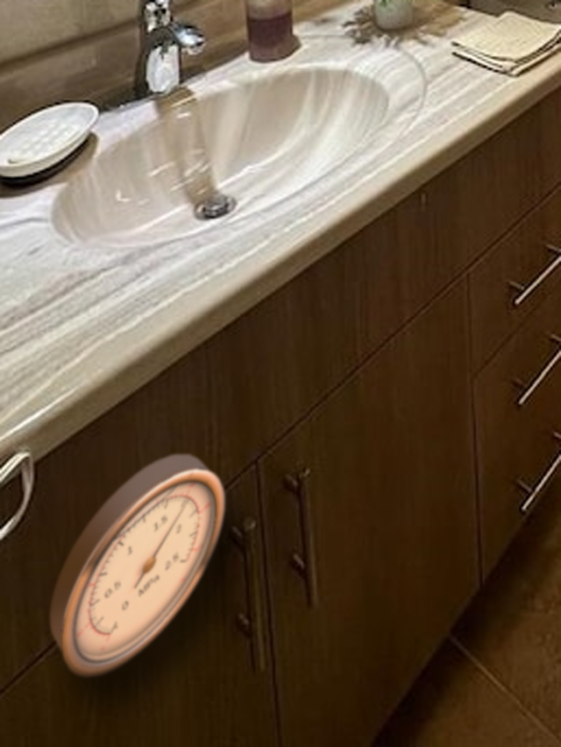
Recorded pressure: 1.75 MPa
